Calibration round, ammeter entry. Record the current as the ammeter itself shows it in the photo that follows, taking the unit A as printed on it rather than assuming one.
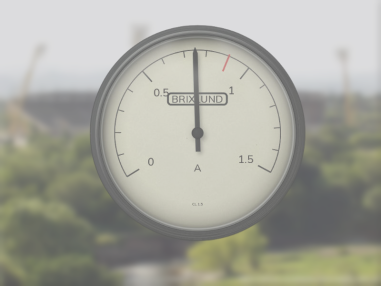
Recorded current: 0.75 A
